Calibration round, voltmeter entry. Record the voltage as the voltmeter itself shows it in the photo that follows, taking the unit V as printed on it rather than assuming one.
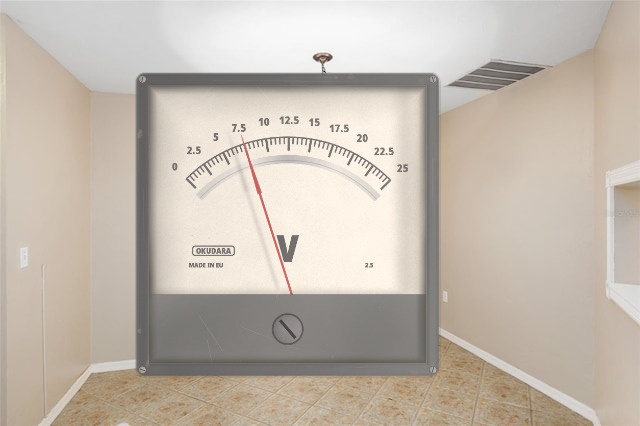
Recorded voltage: 7.5 V
